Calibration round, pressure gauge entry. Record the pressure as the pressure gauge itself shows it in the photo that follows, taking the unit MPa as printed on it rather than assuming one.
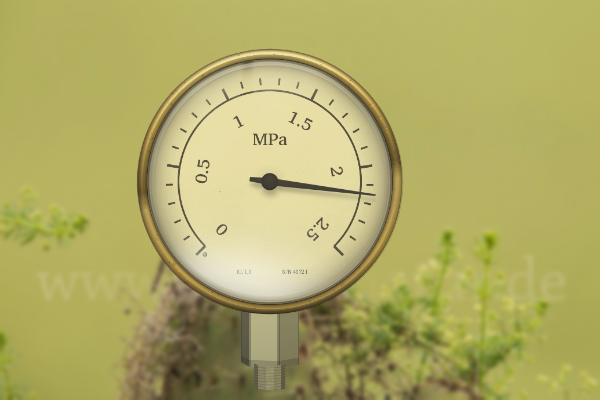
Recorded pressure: 2.15 MPa
